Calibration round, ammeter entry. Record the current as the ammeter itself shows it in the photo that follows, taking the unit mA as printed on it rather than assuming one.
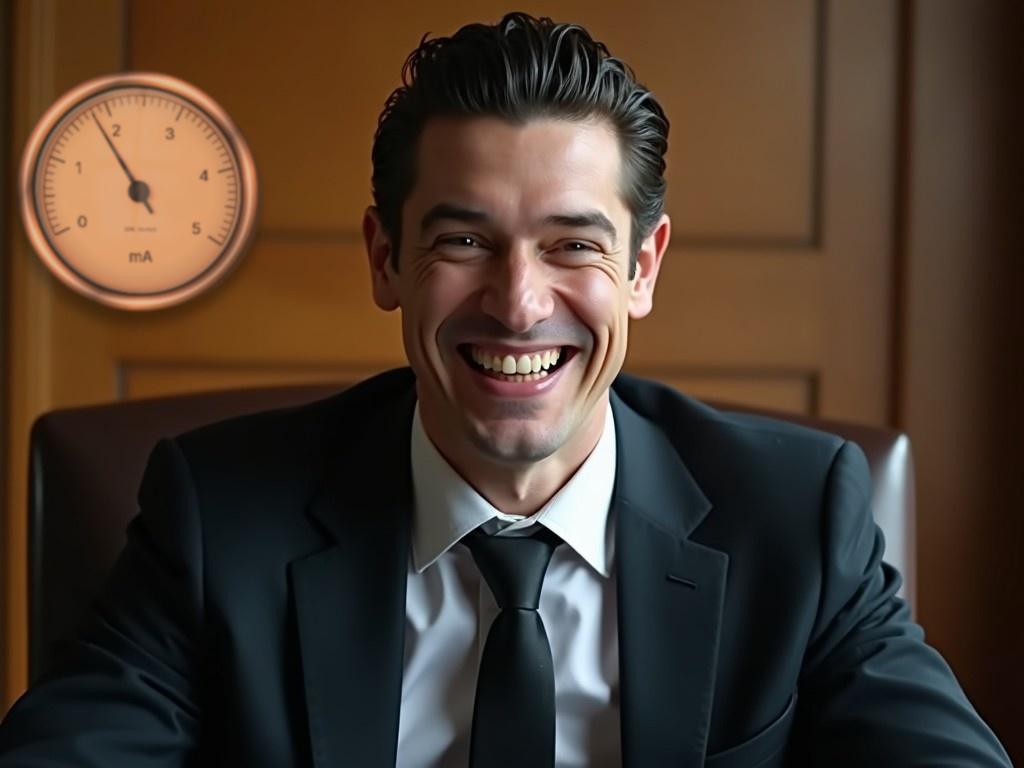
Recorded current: 1.8 mA
